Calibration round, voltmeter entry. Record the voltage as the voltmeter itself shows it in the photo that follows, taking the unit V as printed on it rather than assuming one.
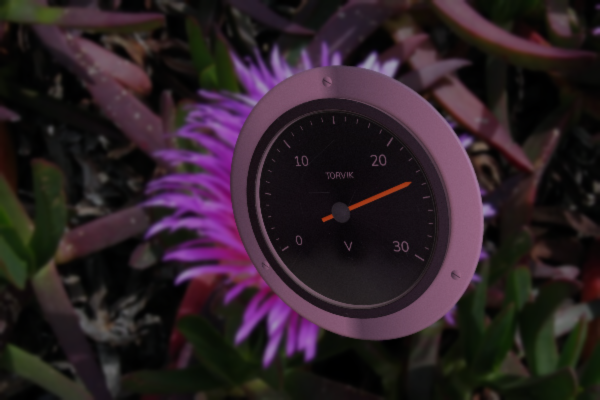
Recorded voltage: 23.5 V
